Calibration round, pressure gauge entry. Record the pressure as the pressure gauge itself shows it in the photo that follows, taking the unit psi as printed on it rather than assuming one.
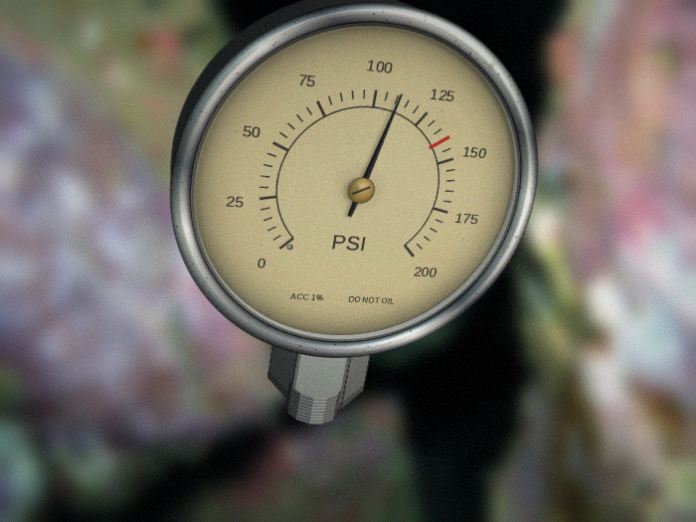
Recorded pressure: 110 psi
